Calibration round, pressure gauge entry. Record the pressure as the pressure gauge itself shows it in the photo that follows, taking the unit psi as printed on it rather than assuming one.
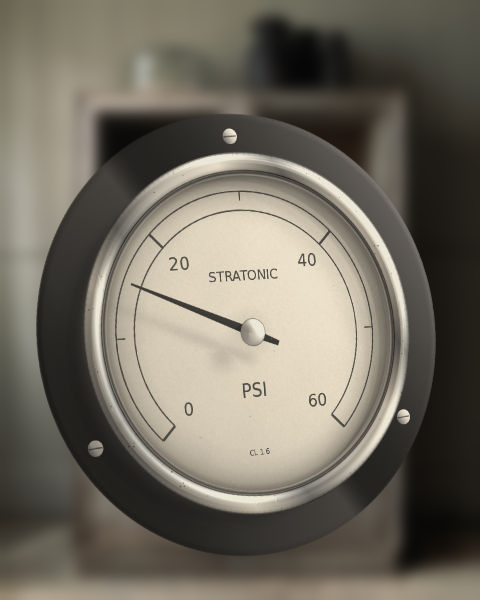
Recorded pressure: 15 psi
